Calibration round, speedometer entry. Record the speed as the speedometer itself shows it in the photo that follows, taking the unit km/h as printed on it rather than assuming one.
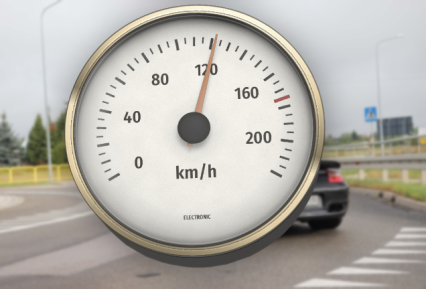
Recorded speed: 122.5 km/h
